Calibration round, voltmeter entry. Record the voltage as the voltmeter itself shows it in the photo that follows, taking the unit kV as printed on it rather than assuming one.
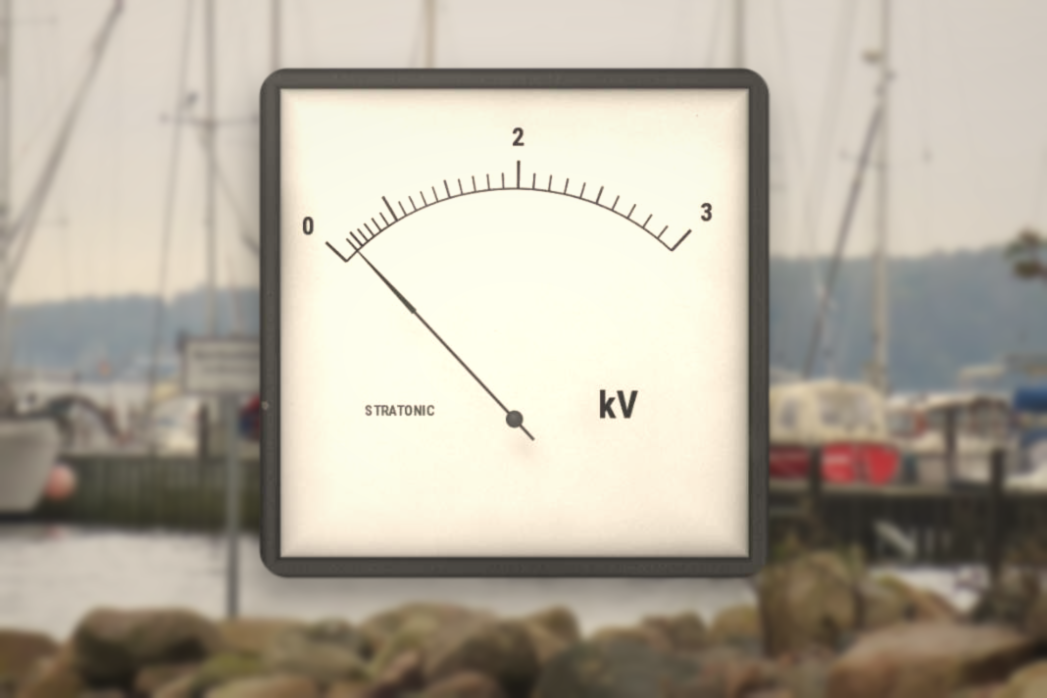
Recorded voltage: 0.4 kV
